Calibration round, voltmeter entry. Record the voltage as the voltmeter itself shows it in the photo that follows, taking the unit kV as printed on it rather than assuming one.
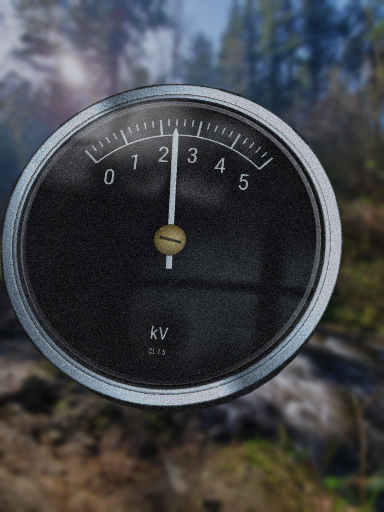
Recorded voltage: 2.4 kV
